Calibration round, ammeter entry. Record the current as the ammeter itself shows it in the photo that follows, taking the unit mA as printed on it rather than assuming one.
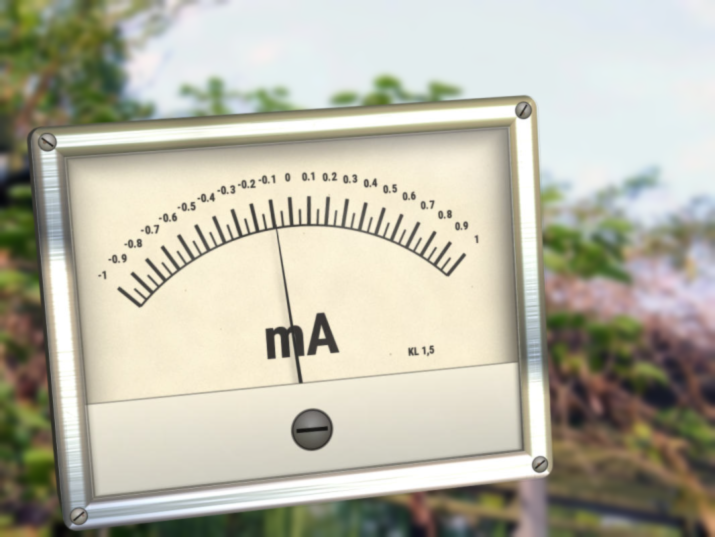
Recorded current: -0.1 mA
